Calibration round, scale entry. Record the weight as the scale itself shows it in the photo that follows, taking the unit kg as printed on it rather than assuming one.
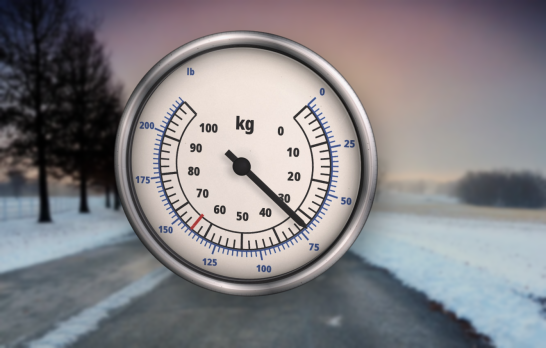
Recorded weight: 32 kg
